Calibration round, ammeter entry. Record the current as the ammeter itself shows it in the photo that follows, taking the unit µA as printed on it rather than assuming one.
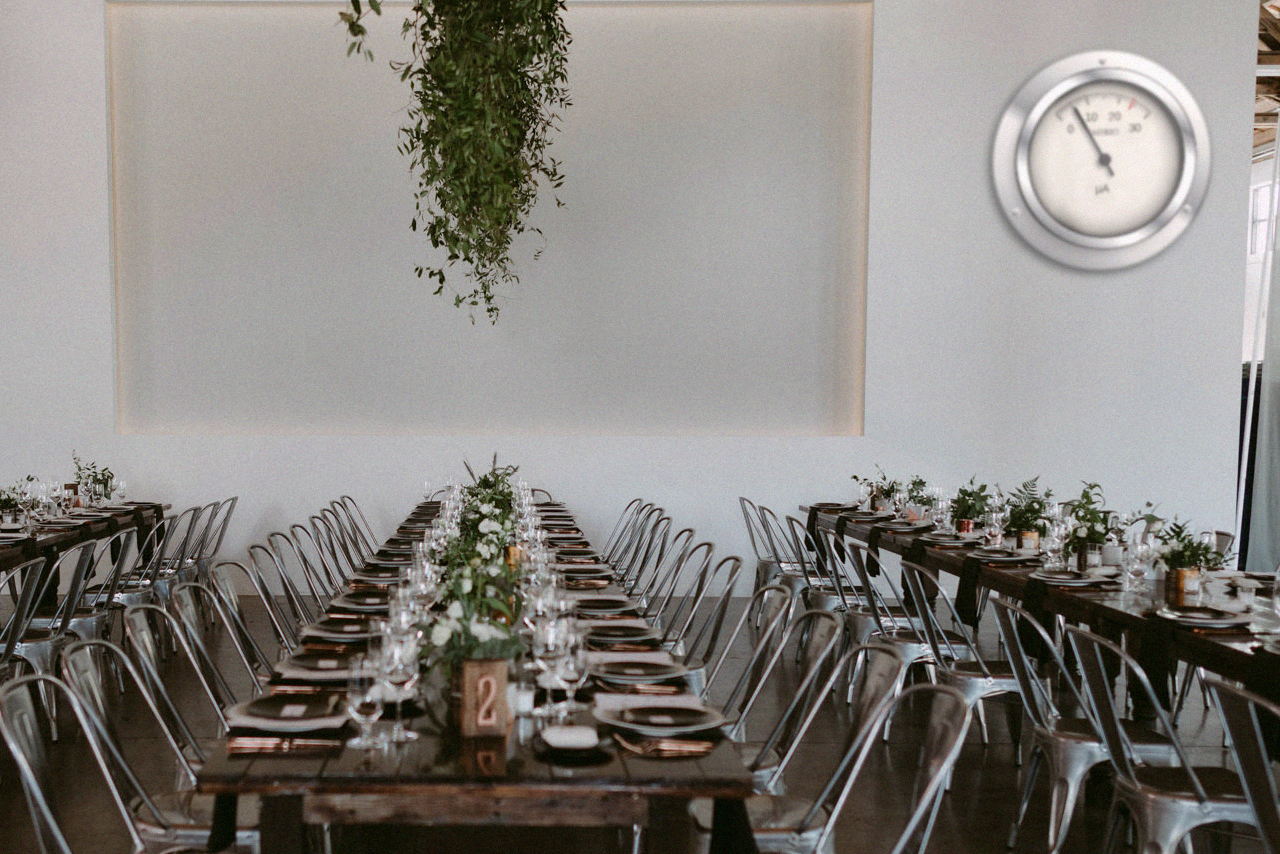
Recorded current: 5 µA
